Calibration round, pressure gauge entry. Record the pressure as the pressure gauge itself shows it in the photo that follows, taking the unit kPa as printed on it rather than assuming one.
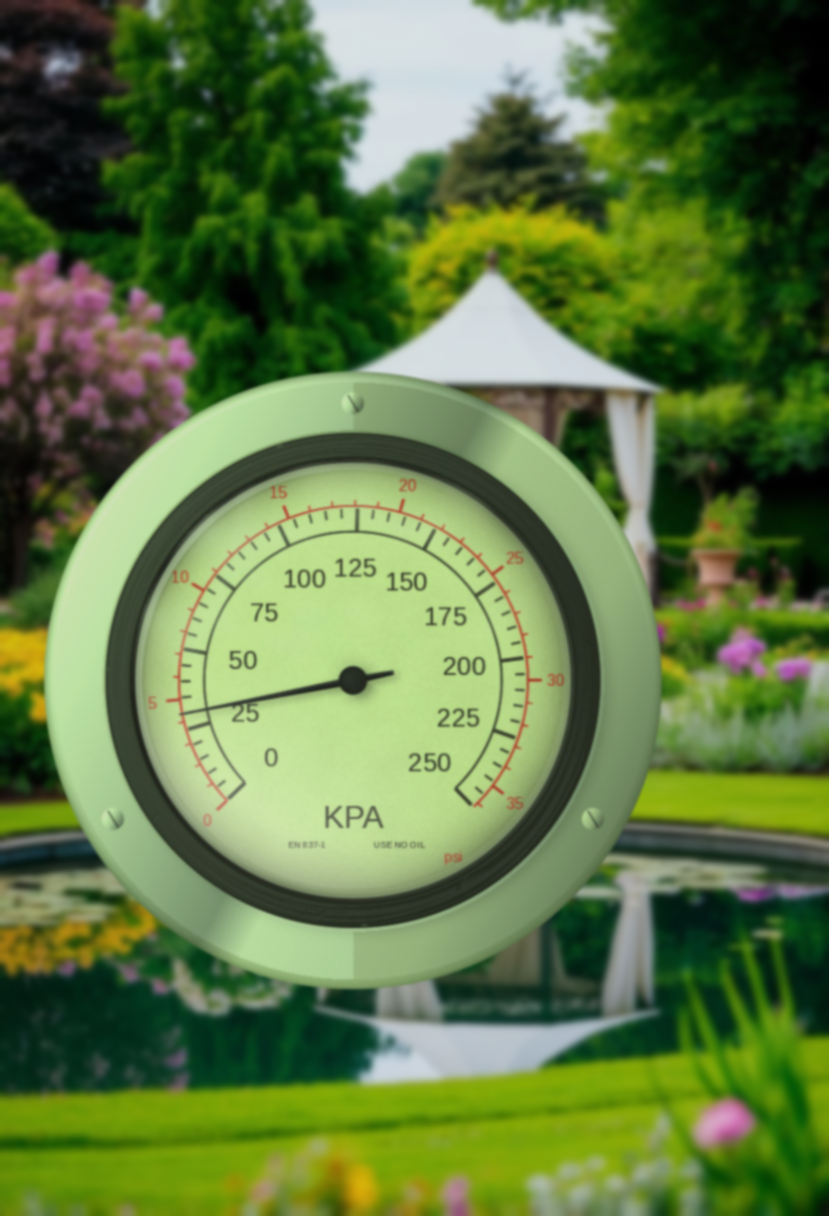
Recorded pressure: 30 kPa
